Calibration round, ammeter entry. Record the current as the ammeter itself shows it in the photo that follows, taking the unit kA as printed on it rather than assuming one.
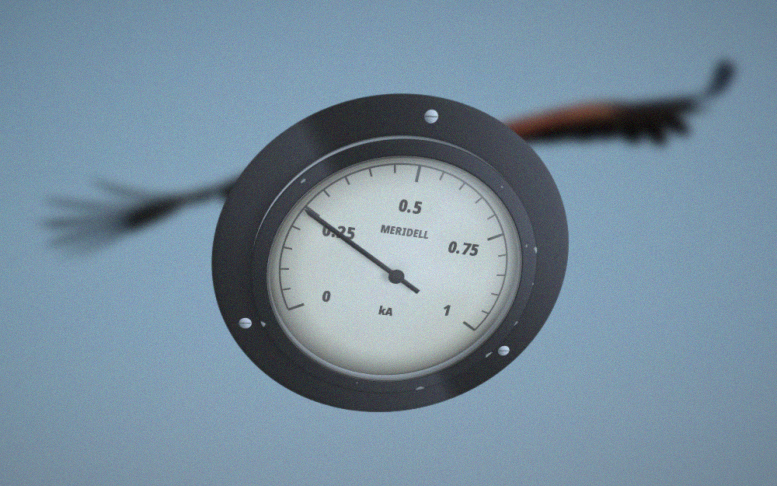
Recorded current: 0.25 kA
